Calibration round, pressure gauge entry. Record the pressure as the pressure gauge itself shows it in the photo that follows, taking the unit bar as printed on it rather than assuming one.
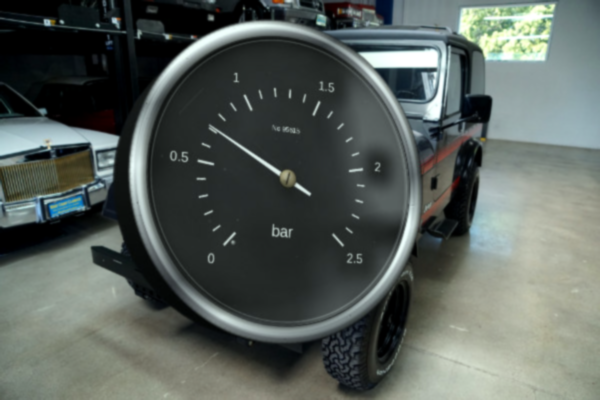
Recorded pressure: 0.7 bar
